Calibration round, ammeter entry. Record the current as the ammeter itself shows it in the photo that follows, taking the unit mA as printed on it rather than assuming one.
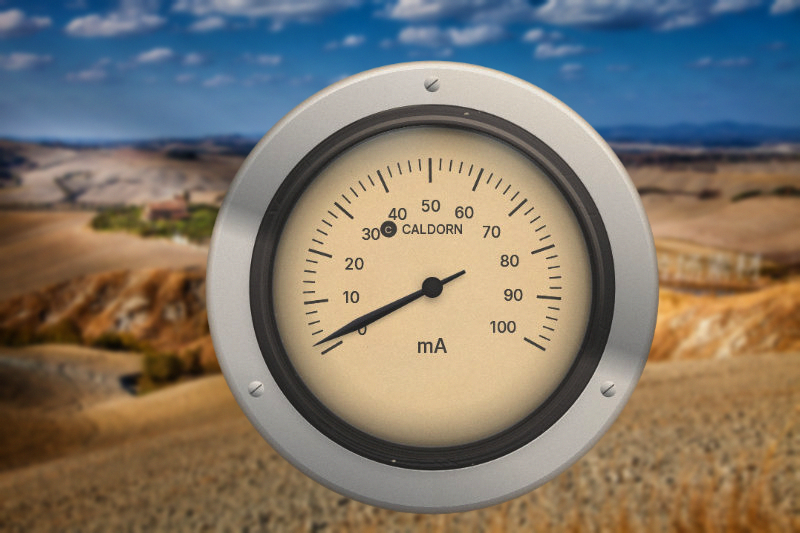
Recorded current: 2 mA
